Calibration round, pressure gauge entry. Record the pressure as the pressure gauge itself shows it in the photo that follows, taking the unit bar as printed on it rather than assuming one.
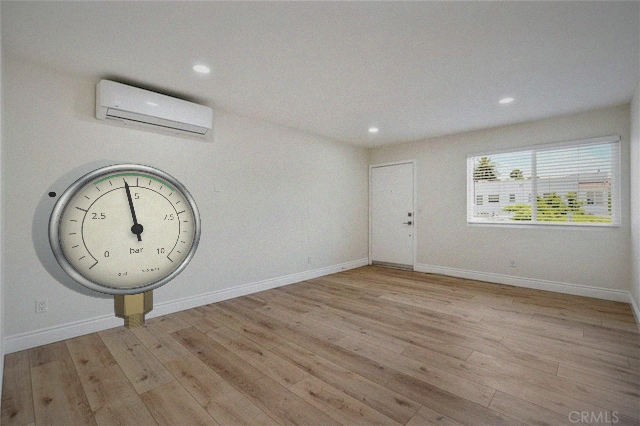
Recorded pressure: 4.5 bar
